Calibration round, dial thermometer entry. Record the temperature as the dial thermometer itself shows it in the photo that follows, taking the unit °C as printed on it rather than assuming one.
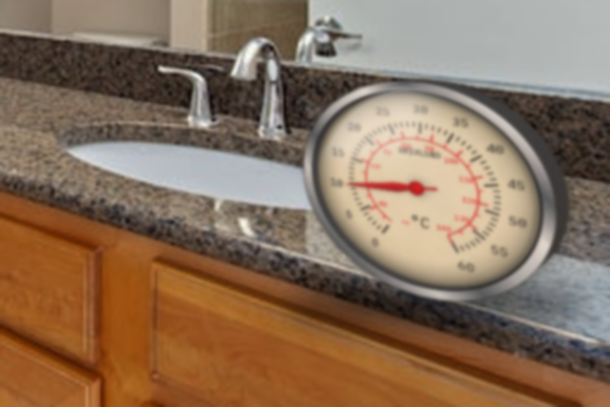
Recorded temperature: 10 °C
